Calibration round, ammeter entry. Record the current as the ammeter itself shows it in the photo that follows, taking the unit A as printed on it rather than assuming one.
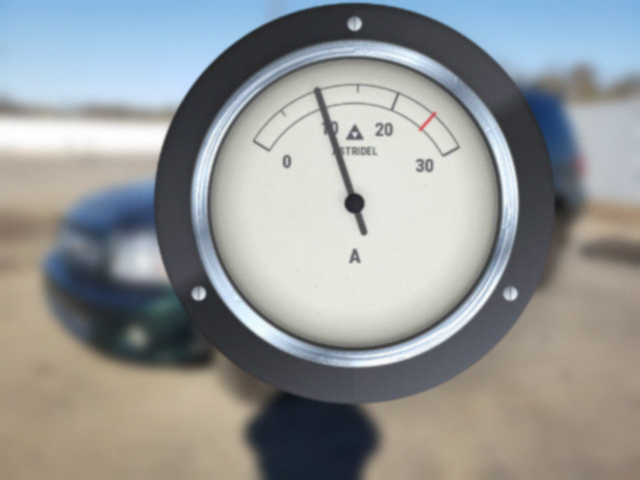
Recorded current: 10 A
